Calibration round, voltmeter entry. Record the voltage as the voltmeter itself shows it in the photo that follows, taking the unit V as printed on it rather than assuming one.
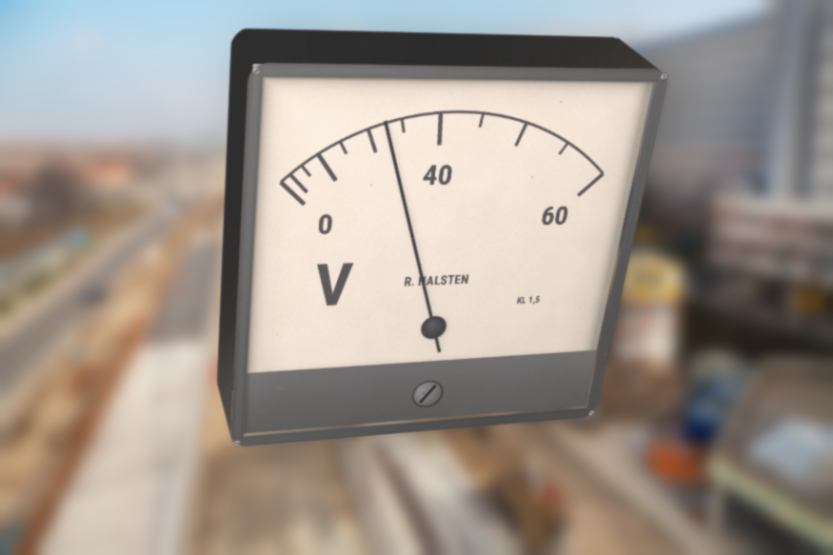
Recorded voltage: 32.5 V
